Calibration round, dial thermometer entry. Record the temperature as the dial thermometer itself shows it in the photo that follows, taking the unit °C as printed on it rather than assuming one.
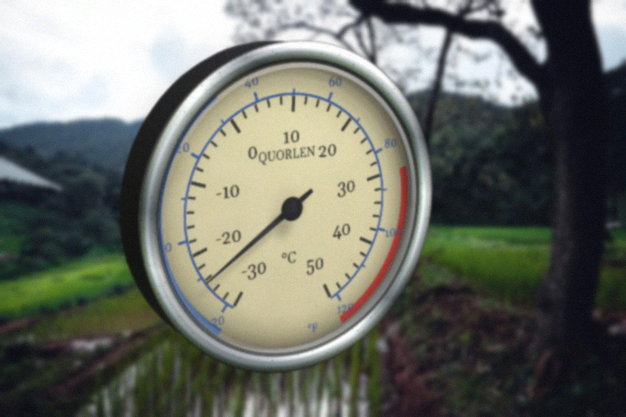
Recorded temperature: -24 °C
